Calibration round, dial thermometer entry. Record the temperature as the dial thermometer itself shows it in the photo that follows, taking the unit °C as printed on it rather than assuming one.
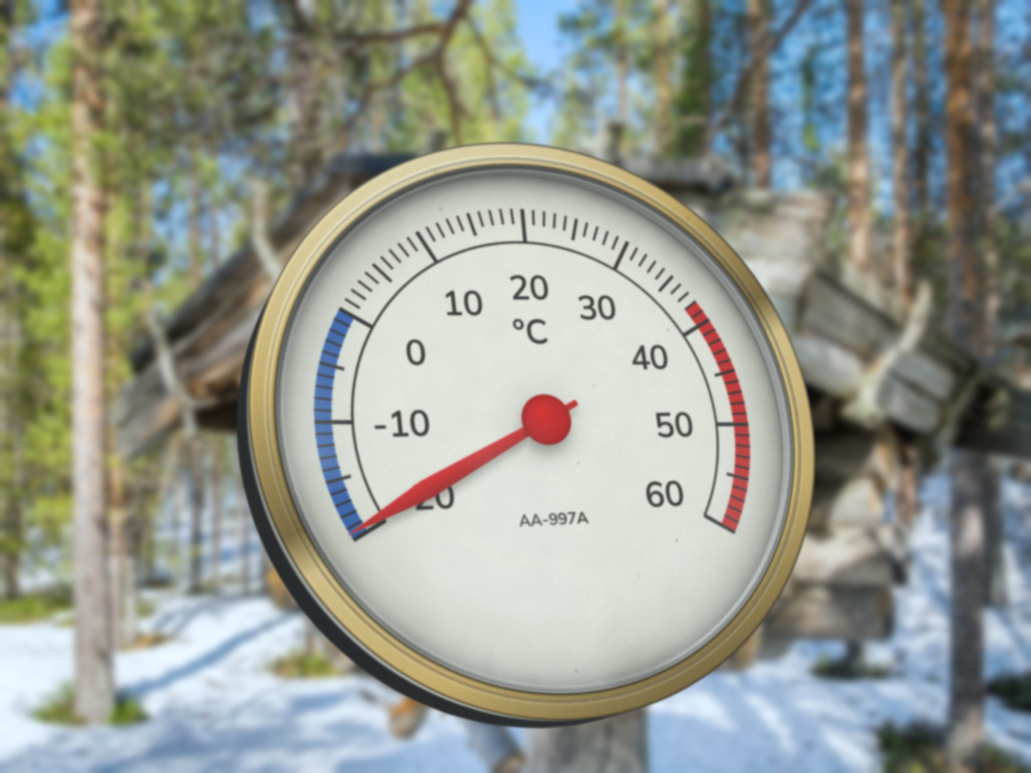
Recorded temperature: -19.5 °C
